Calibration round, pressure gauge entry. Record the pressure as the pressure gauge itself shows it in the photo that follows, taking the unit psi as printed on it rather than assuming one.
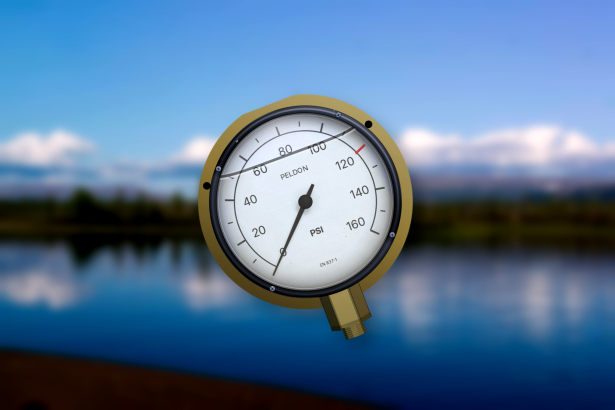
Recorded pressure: 0 psi
